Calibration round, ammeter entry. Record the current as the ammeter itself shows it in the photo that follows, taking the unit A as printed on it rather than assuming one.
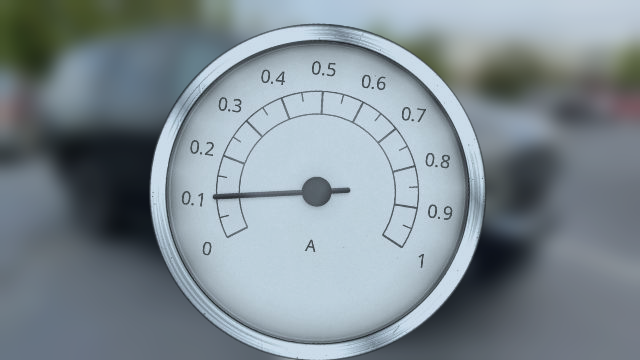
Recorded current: 0.1 A
